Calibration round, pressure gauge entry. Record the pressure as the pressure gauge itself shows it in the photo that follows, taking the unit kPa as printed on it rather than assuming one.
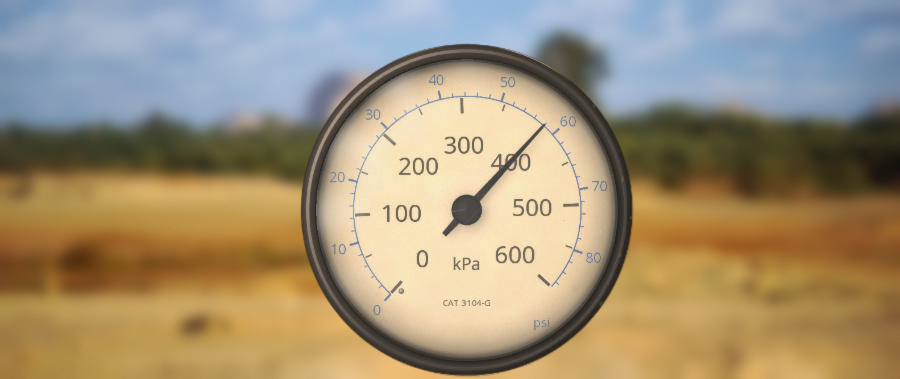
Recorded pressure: 400 kPa
